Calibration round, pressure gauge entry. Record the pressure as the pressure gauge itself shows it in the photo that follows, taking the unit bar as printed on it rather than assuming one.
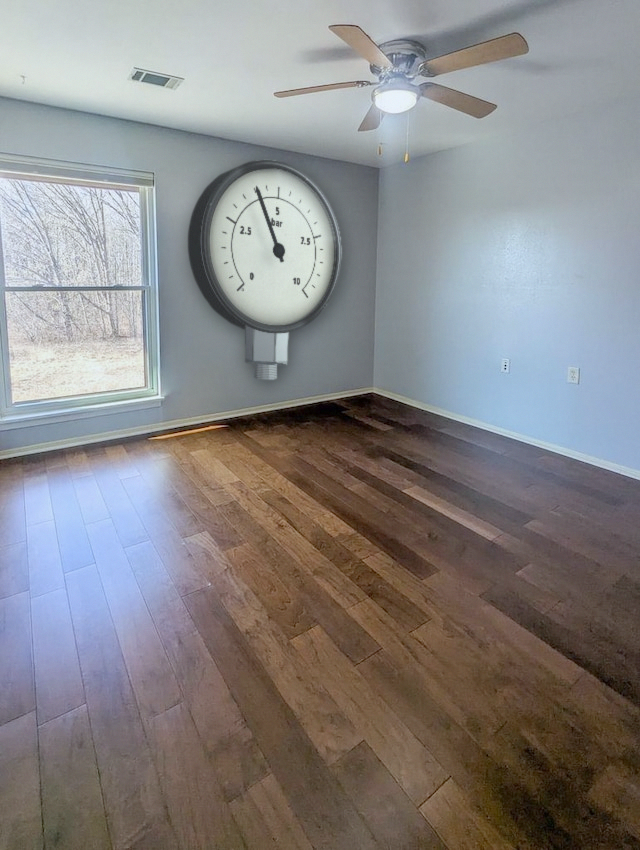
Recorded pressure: 4 bar
